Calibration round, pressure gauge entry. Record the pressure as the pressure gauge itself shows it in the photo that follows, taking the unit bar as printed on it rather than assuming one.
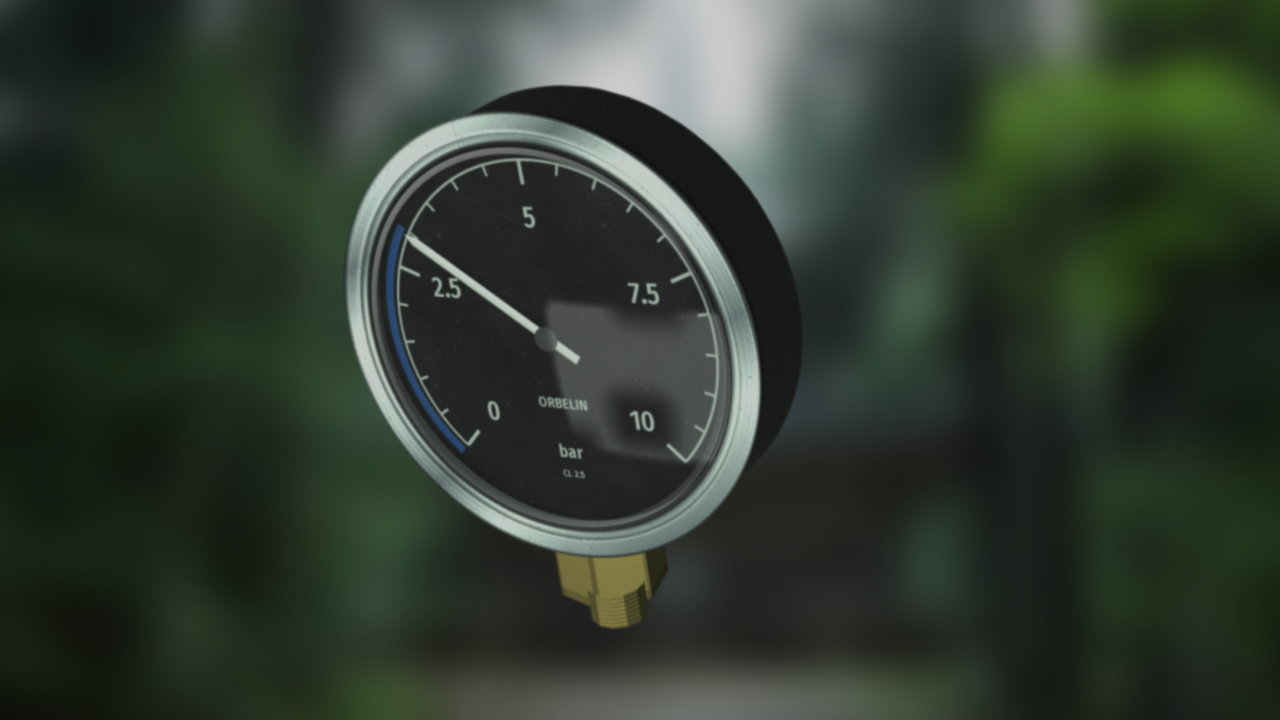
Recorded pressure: 3 bar
